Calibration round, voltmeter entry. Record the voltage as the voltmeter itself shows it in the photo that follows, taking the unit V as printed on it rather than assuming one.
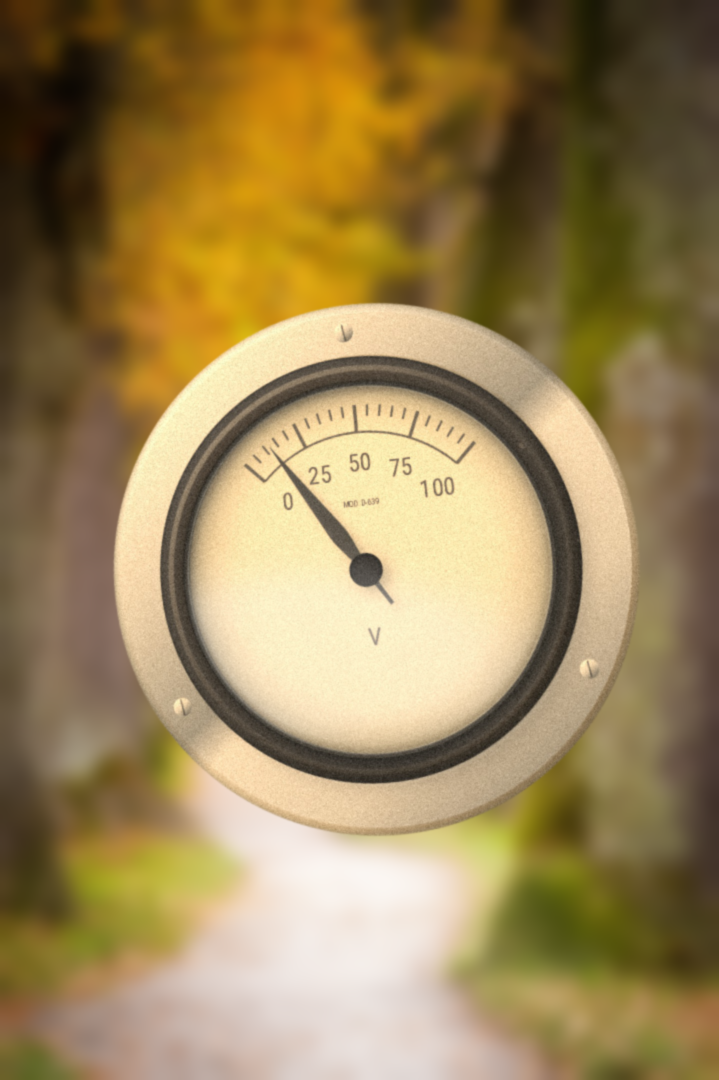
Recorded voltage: 12.5 V
